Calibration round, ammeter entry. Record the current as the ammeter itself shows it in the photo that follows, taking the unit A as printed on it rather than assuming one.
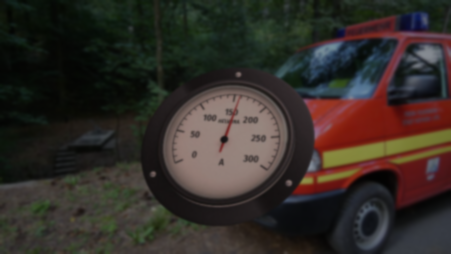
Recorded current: 160 A
